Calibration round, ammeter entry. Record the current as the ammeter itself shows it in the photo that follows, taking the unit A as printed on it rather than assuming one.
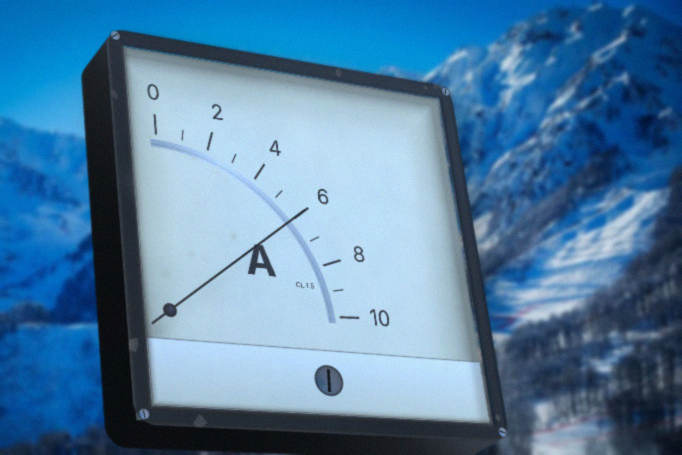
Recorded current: 6 A
